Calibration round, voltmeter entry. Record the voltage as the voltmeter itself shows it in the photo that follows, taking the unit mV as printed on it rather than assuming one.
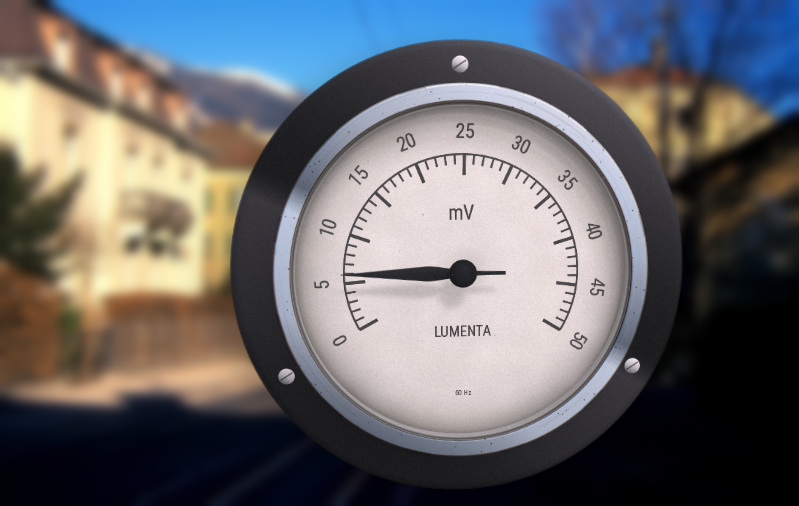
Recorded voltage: 6 mV
